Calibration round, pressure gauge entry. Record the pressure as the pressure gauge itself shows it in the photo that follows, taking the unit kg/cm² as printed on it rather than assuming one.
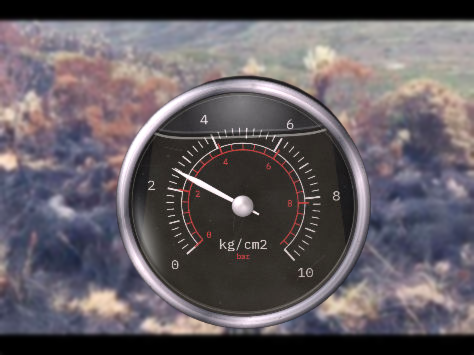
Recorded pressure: 2.6 kg/cm²
